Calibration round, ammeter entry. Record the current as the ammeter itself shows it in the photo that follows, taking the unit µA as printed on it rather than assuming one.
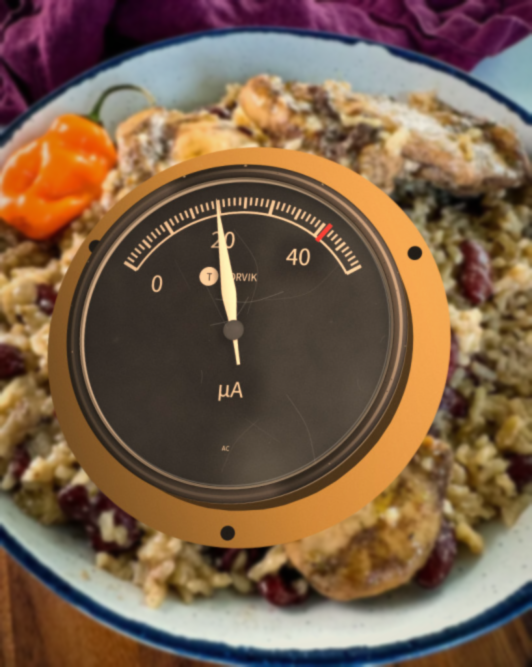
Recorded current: 20 µA
